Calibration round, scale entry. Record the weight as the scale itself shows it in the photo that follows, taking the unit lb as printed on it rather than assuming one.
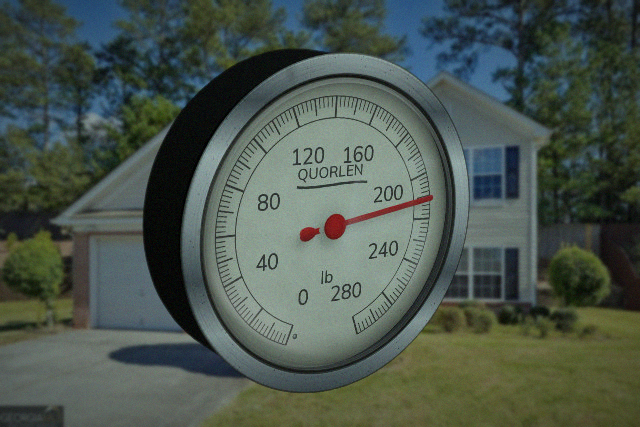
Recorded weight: 210 lb
